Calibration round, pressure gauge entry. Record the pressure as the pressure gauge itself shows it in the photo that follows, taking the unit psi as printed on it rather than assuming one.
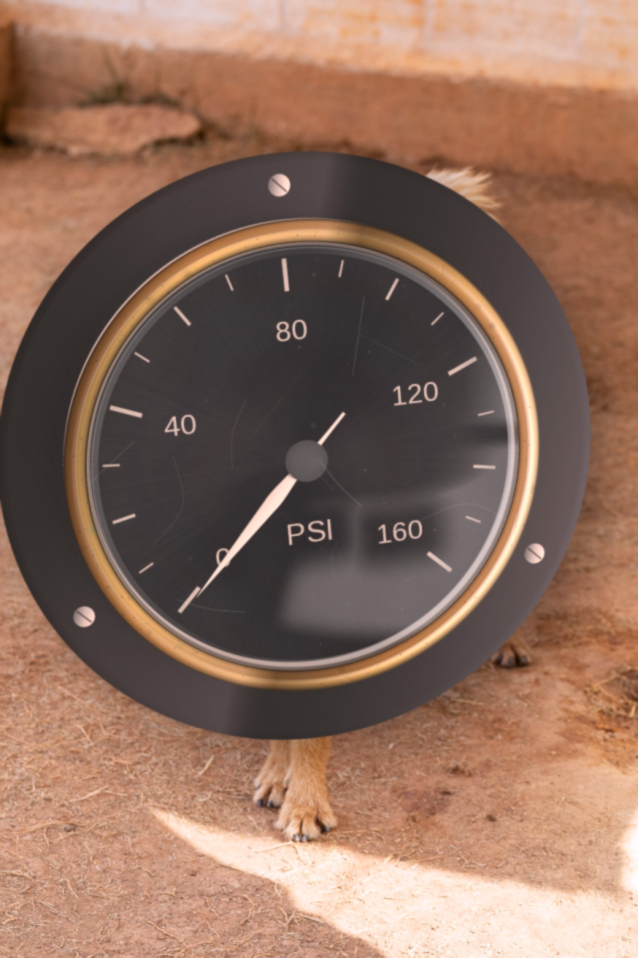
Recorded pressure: 0 psi
